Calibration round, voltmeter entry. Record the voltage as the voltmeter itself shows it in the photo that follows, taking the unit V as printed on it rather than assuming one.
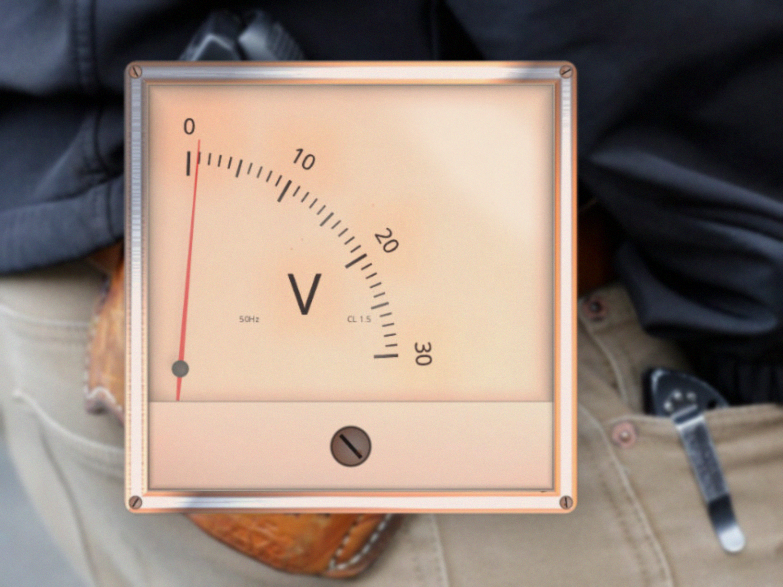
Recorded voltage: 1 V
